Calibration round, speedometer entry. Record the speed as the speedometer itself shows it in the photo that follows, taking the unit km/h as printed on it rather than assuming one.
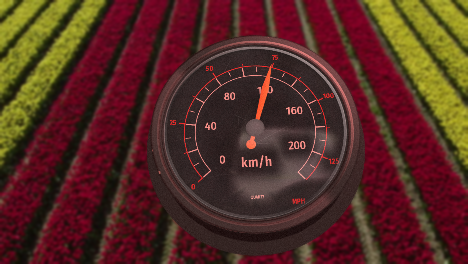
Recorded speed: 120 km/h
